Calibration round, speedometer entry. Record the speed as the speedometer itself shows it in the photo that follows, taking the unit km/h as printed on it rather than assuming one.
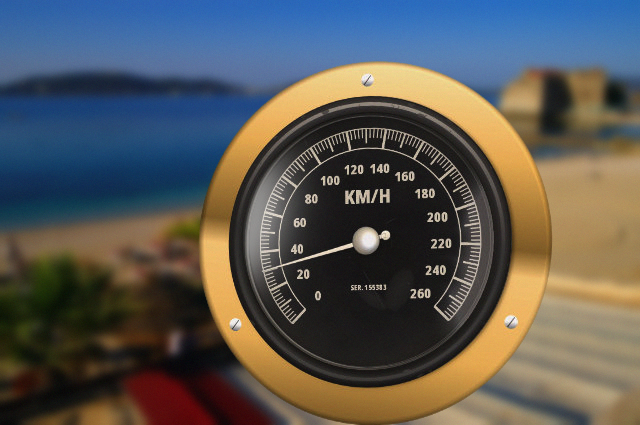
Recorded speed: 30 km/h
